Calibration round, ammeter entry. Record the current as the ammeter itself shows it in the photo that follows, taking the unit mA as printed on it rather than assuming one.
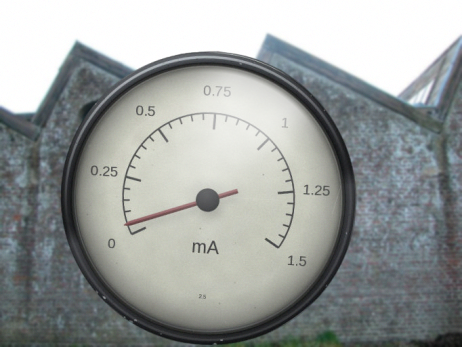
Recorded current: 0.05 mA
